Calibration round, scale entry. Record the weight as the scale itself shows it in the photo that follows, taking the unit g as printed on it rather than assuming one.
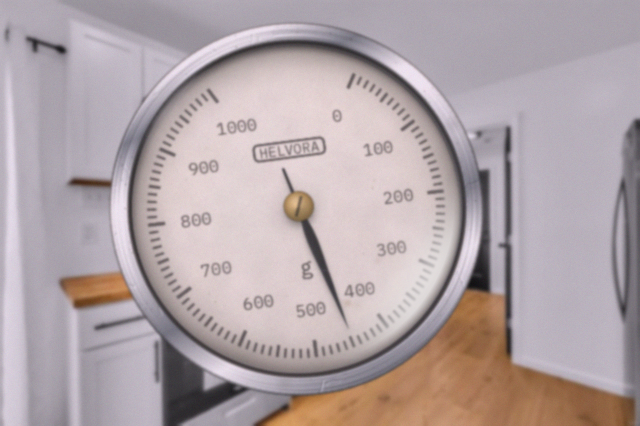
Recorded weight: 450 g
